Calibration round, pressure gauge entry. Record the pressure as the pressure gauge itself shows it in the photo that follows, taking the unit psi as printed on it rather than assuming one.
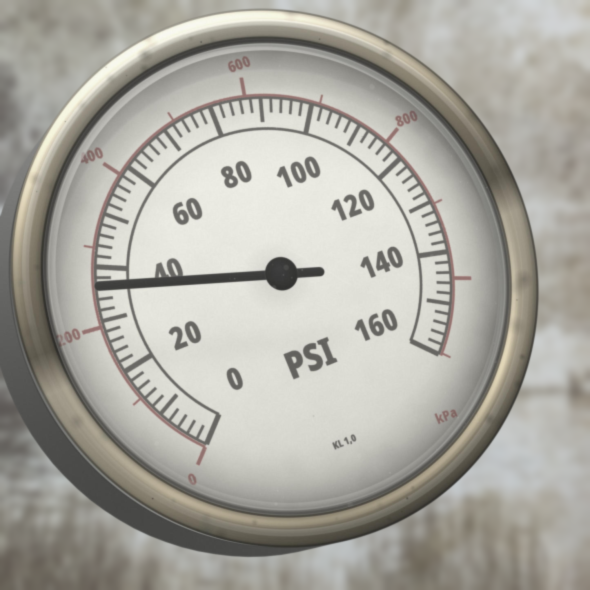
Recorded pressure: 36 psi
